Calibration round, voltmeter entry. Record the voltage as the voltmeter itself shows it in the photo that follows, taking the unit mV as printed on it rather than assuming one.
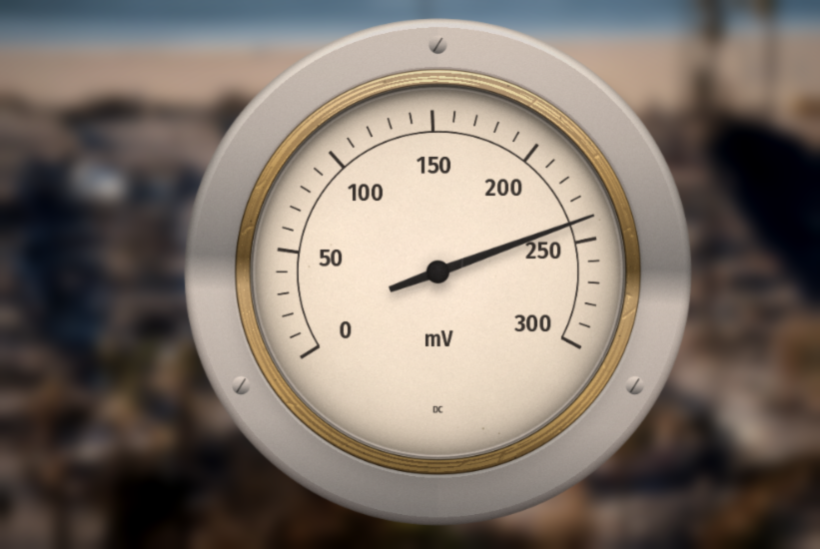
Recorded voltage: 240 mV
